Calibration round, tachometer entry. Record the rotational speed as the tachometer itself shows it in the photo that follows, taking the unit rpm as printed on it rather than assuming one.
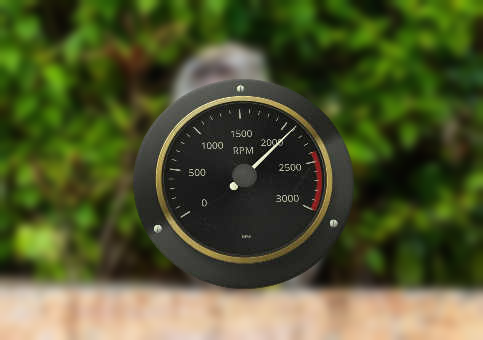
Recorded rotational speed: 2100 rpm
